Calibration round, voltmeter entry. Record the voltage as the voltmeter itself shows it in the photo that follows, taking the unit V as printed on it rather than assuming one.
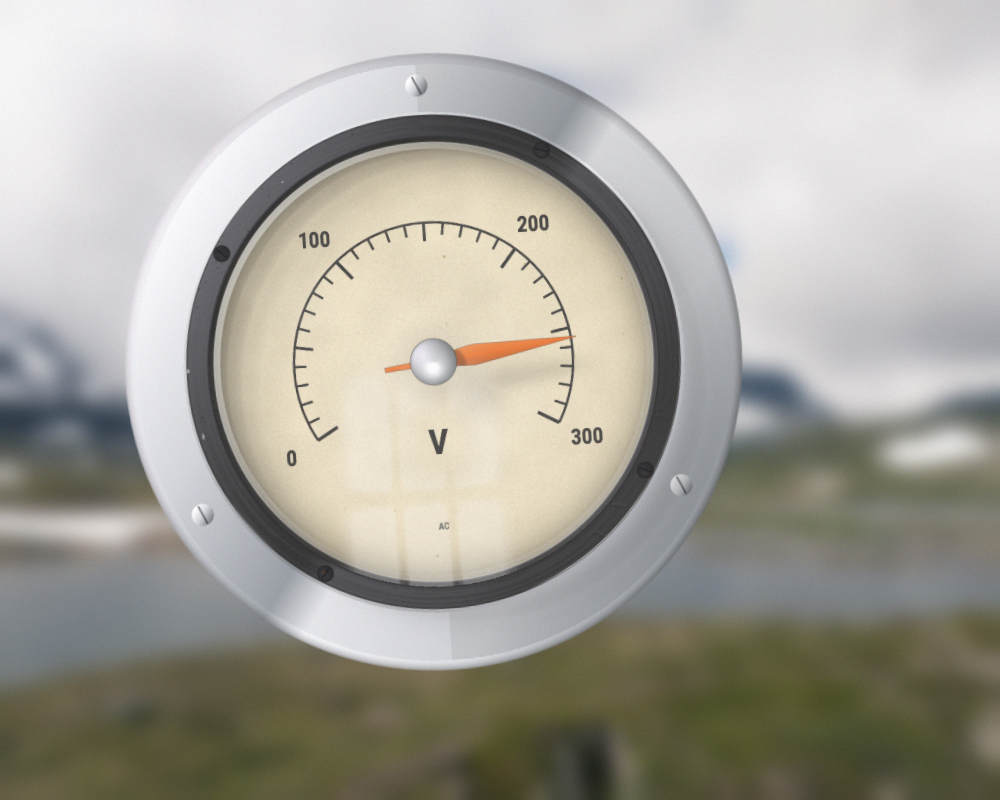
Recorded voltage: 255 V
